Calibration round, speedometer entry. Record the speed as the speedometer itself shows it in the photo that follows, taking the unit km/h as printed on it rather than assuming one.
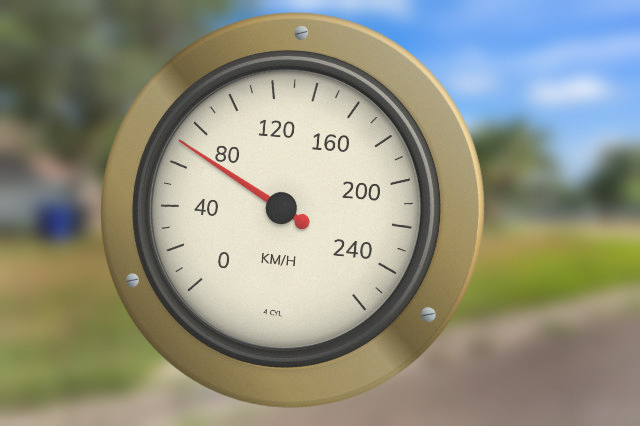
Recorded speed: 70 km/h
